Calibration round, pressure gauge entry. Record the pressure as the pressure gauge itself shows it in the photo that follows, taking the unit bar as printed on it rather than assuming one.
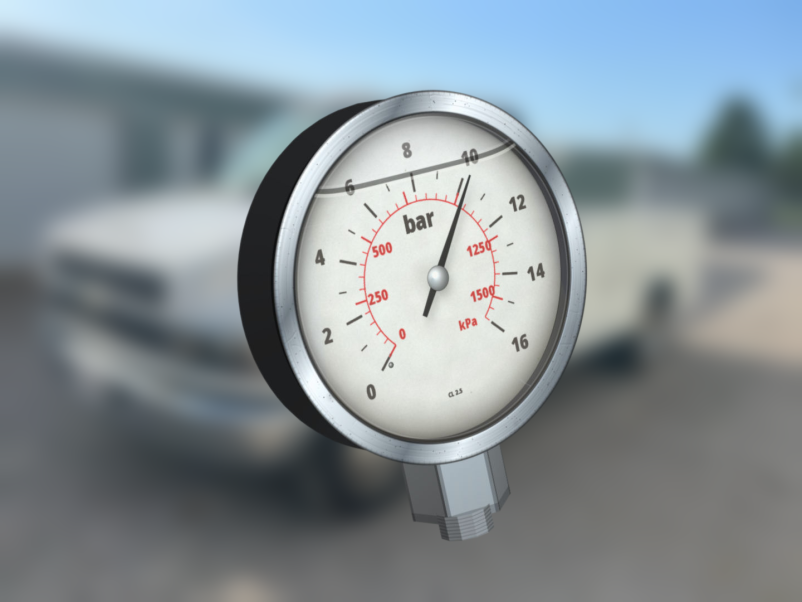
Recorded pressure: 10 bar
